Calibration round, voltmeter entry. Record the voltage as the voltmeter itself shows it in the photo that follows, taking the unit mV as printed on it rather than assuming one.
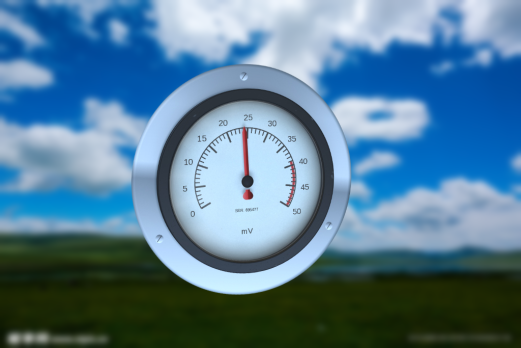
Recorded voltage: 24 mV
